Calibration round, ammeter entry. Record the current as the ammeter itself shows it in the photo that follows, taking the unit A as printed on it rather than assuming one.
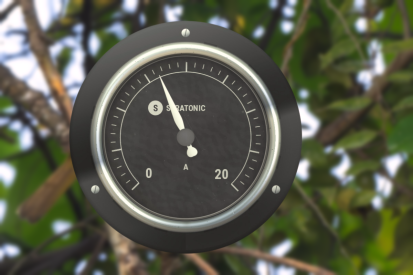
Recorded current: 8.25 A
